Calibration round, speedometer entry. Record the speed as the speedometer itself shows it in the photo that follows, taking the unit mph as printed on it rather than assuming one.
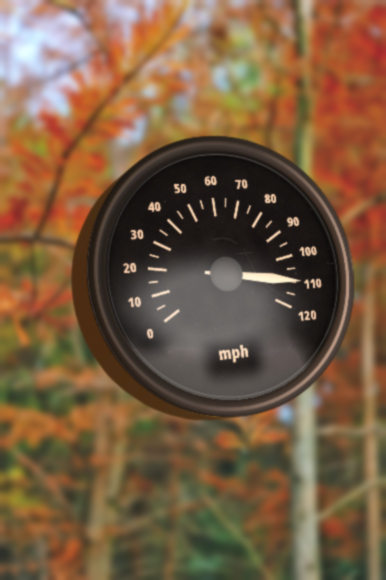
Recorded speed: 110 mph
